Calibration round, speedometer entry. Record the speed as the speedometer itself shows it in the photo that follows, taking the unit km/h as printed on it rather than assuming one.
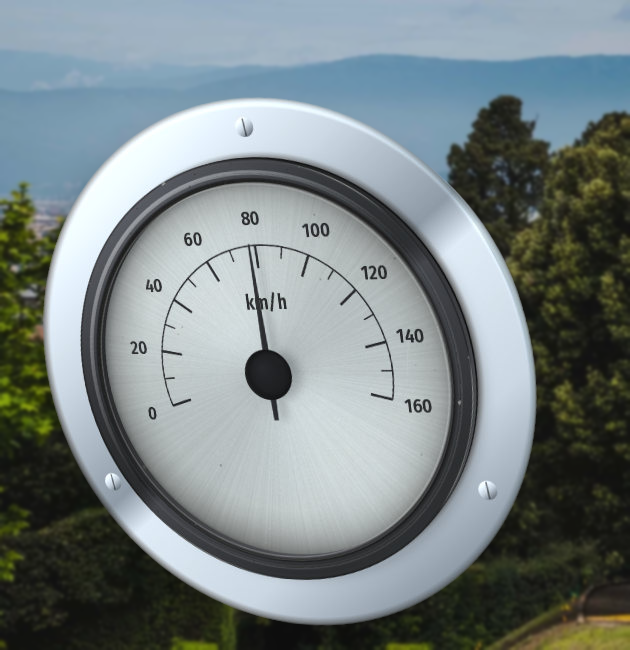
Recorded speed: 80 km/h
